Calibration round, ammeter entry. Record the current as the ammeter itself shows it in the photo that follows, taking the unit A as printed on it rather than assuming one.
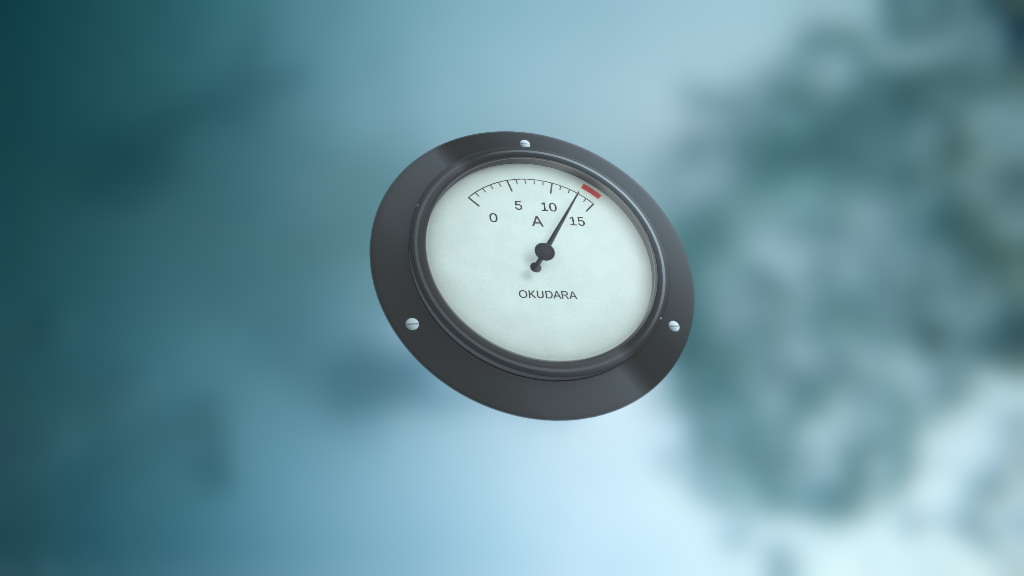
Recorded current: 13 A
